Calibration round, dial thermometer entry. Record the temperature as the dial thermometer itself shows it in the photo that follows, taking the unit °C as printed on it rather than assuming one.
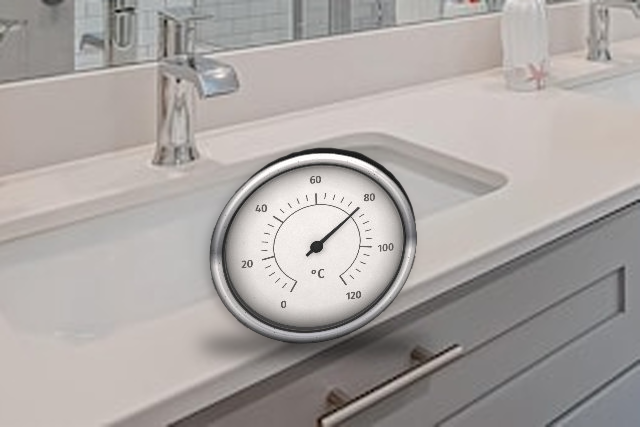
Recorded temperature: 80 °C
